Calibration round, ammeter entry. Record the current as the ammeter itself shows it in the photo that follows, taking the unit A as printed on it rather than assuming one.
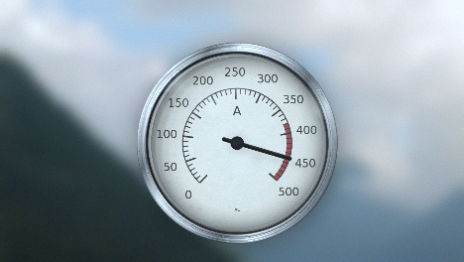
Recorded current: 450 A
